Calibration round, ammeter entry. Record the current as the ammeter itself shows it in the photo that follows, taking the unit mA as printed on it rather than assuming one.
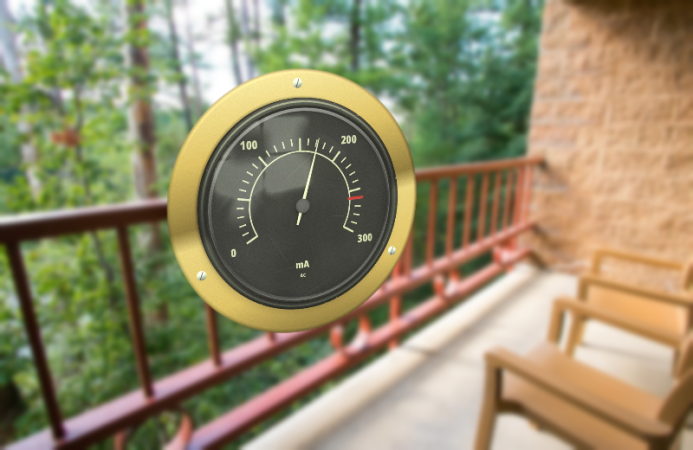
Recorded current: 170 mA
